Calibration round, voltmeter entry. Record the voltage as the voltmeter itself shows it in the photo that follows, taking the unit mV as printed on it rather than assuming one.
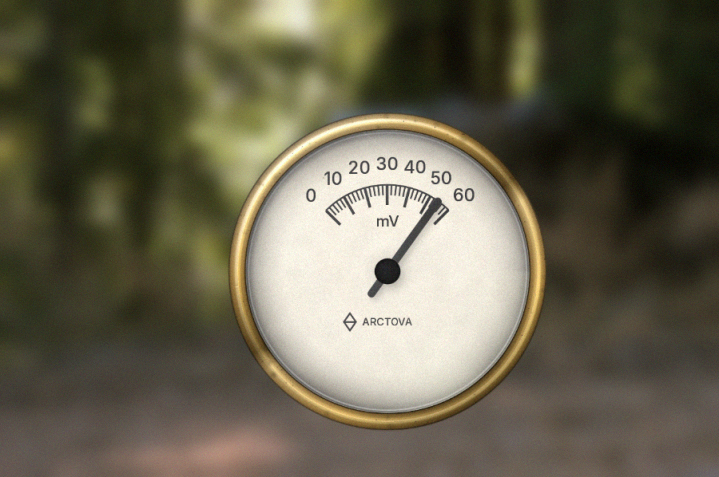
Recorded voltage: 54 mV
